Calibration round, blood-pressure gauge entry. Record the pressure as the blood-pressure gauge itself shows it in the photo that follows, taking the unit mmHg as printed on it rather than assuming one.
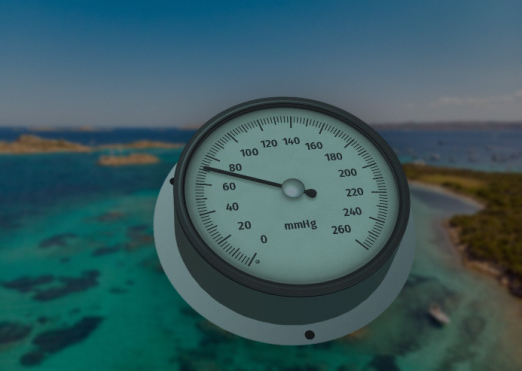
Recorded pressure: 70 mmHg
